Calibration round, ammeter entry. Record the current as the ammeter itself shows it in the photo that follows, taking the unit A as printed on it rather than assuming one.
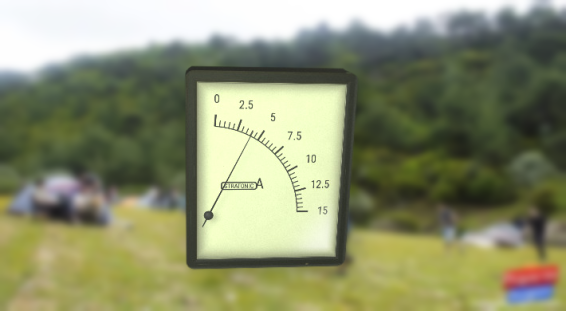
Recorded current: 4 A
